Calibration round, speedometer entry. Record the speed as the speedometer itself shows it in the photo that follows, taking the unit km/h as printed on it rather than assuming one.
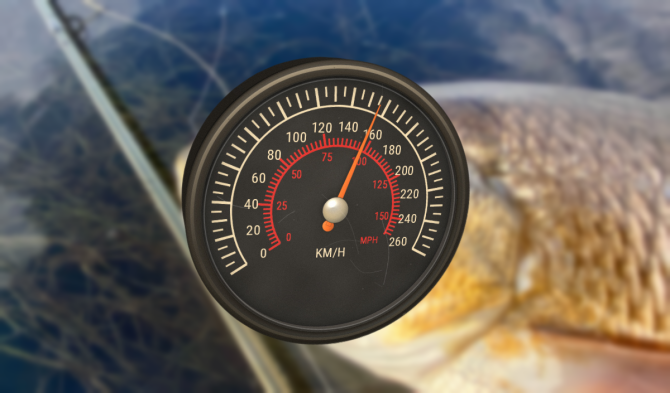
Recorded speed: 155 km/h
